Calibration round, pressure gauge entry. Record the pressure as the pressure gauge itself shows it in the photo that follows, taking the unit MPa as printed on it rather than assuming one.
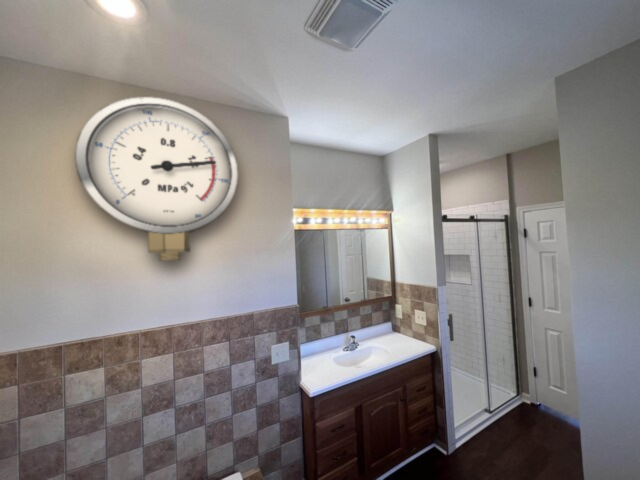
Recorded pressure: 1.25 MPa
